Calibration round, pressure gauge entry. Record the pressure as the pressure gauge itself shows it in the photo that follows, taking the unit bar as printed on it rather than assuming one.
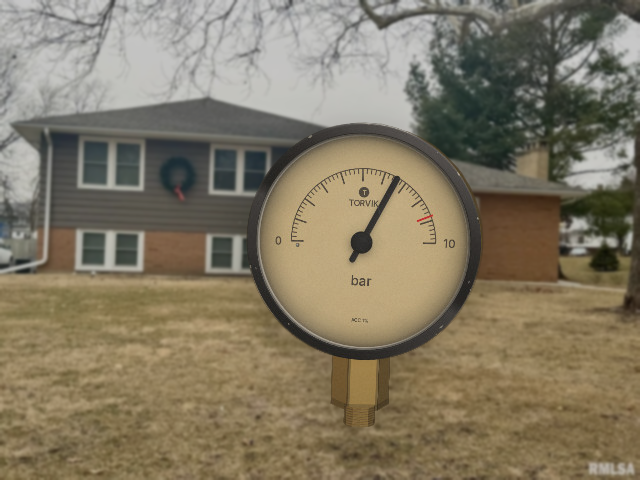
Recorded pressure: 6.6 bar
